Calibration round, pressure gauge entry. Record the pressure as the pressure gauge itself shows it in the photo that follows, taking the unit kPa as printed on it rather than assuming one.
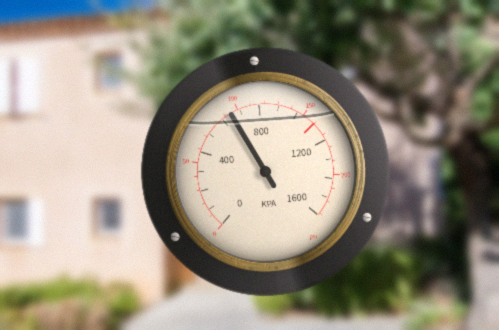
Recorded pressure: 650 kPa
